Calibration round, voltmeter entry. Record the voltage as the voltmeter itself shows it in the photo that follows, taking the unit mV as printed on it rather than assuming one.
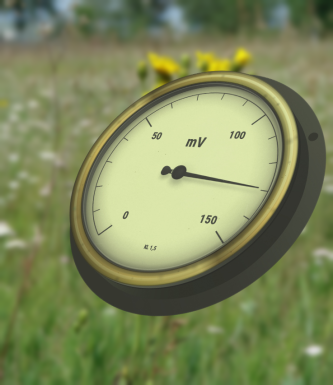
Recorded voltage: 130 mV
